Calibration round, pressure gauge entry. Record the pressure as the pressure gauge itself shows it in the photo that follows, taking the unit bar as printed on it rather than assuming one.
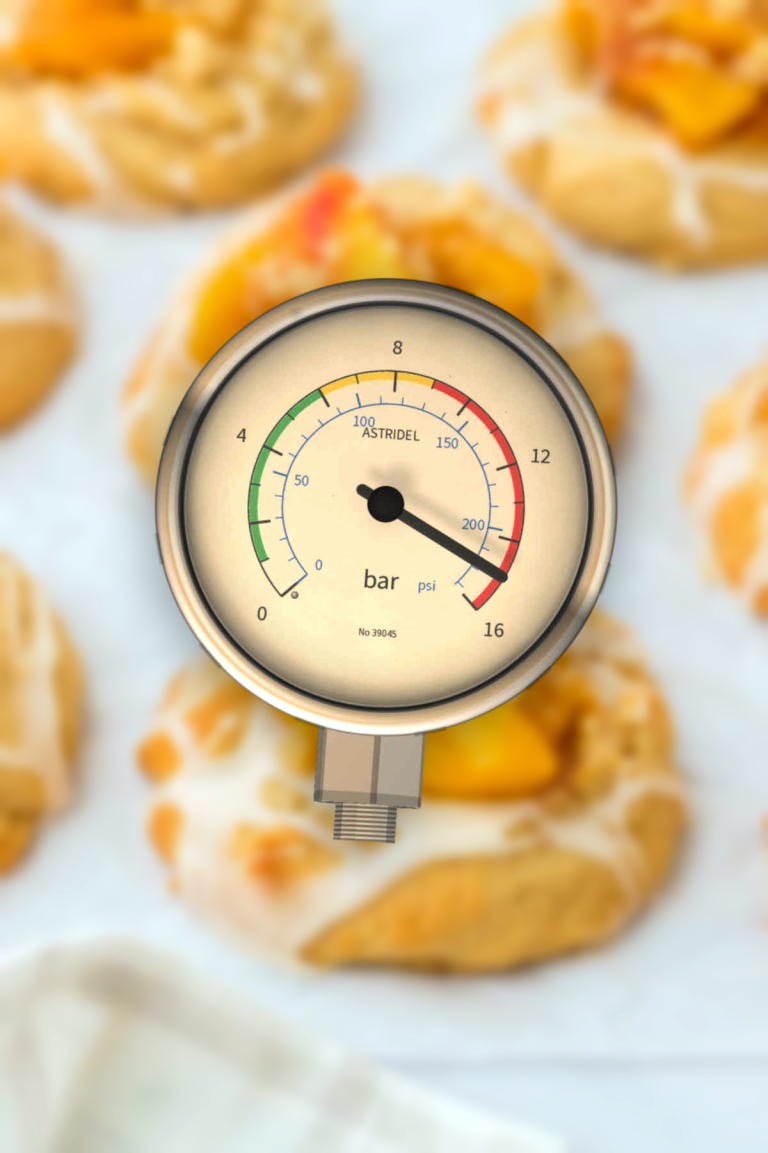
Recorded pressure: 15 bar
